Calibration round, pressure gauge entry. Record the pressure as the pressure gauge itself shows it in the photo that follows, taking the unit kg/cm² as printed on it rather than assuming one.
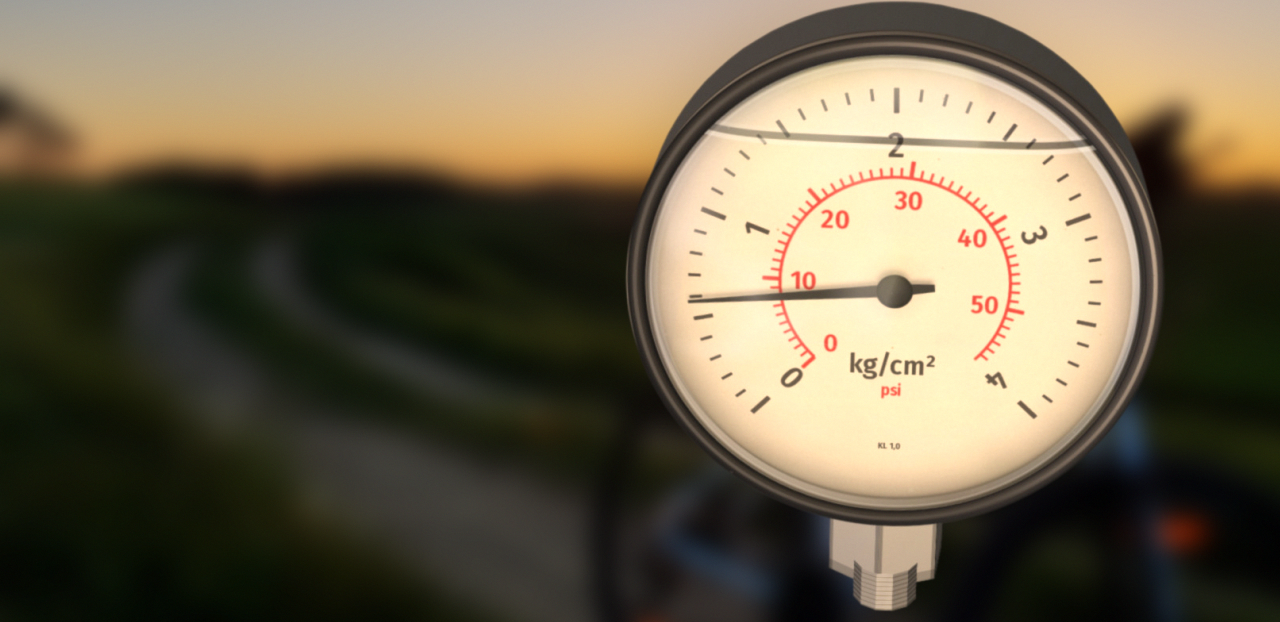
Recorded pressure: 0.6 kg/cm²
